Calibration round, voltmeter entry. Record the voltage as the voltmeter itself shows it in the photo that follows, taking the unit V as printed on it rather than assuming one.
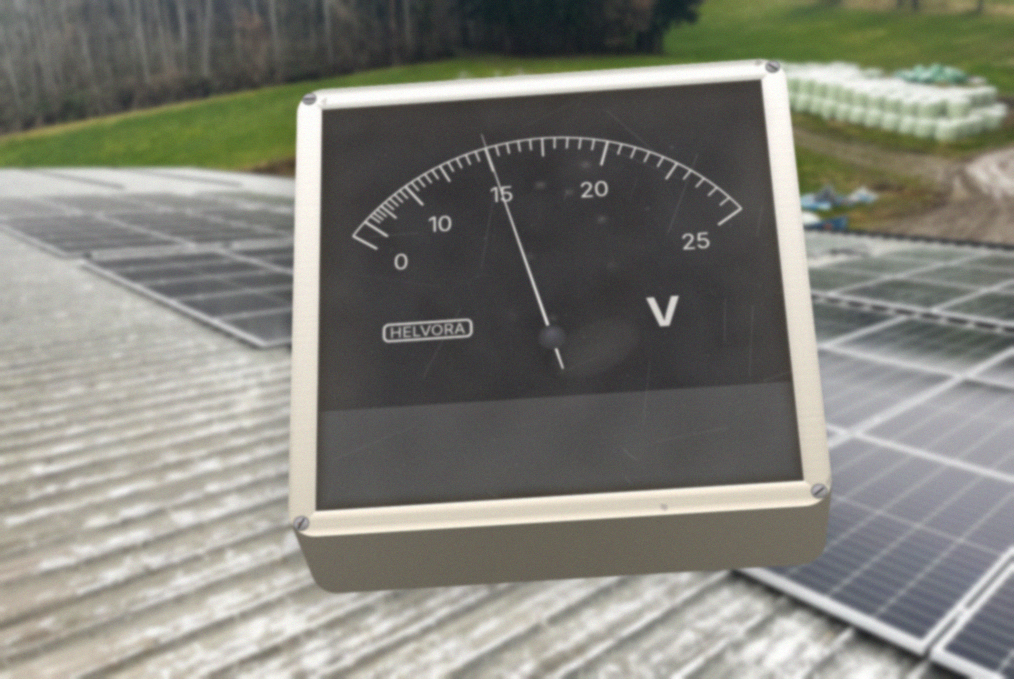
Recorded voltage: 15 V
